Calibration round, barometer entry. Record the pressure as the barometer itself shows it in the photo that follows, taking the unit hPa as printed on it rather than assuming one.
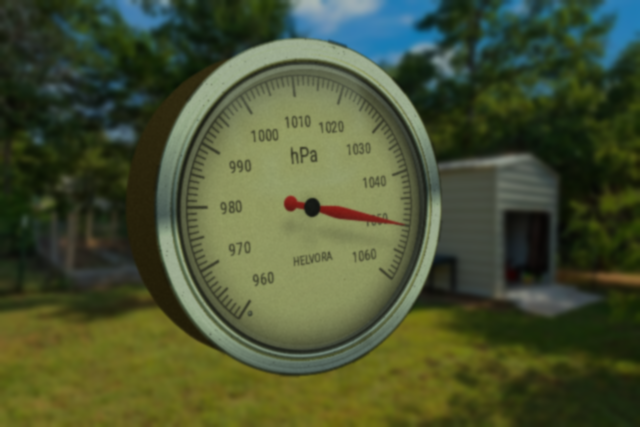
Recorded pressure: 1050 hPa
